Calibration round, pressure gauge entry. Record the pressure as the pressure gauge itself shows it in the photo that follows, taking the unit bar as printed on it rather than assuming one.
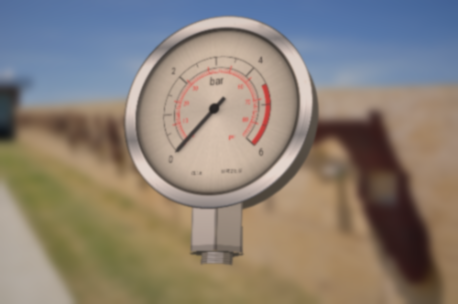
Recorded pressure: 0 bar
